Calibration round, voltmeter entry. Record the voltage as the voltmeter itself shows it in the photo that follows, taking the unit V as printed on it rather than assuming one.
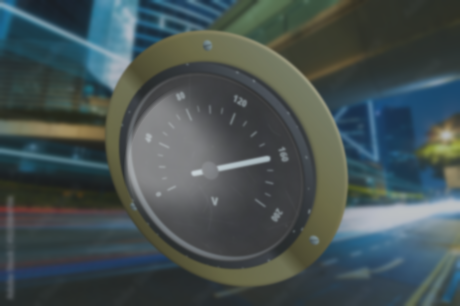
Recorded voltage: 160 V
